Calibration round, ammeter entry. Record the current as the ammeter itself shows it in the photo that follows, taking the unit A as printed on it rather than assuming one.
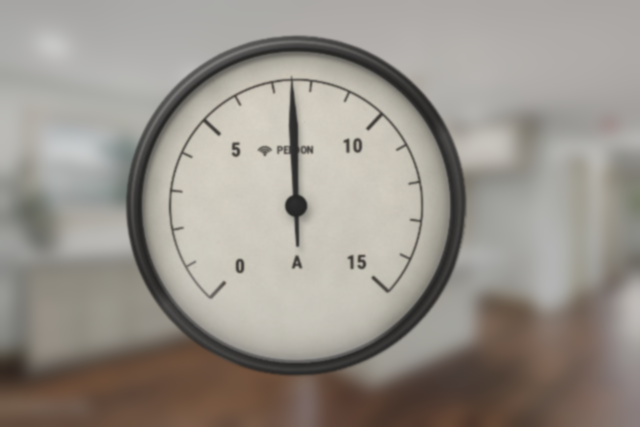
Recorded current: 7.5 A
